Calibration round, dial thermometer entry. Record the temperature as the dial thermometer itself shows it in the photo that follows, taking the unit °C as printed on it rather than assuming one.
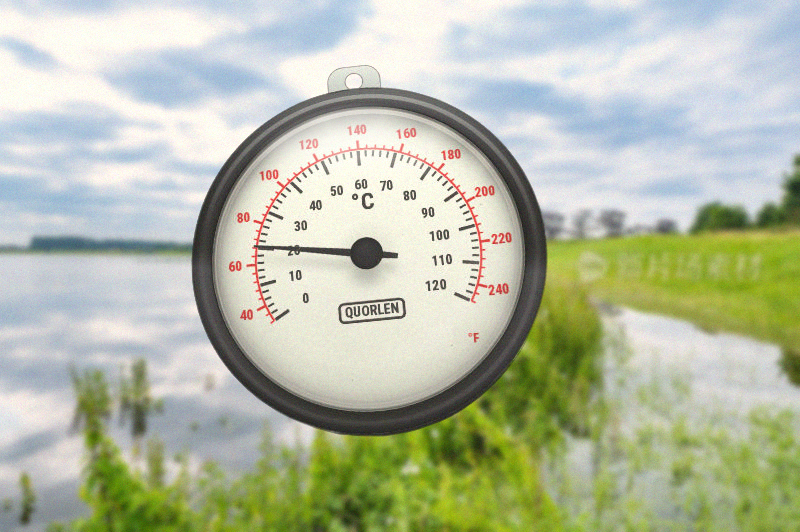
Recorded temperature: 20 °C
